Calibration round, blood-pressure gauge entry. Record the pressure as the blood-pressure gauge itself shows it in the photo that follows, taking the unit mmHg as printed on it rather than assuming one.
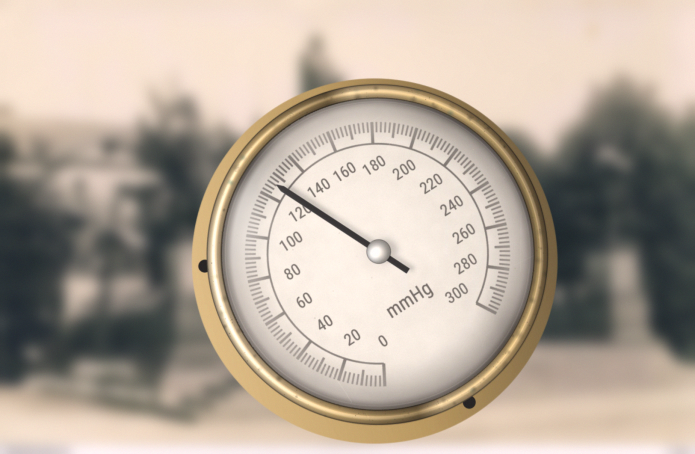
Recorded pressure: 126 mmHg
